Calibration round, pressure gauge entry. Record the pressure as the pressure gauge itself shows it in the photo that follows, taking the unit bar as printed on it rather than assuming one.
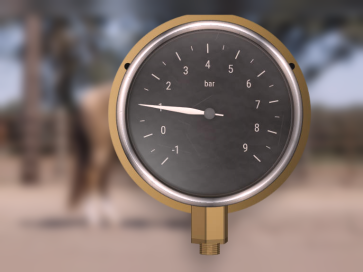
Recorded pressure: 1 bar
